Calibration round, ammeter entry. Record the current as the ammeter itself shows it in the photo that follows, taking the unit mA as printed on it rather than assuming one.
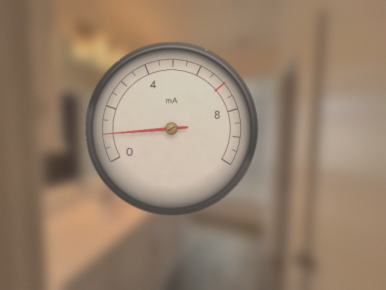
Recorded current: 1 mA
